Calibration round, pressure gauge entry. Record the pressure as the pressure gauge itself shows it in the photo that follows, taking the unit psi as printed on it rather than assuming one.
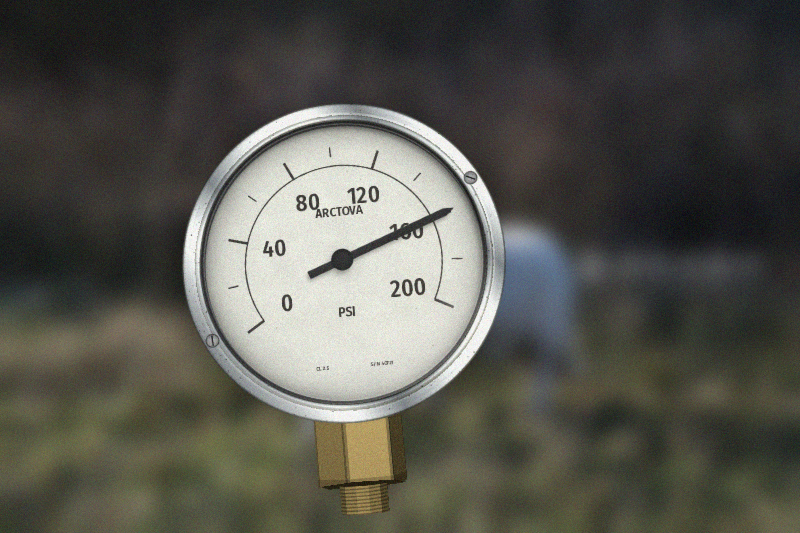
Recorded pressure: 160 psi
